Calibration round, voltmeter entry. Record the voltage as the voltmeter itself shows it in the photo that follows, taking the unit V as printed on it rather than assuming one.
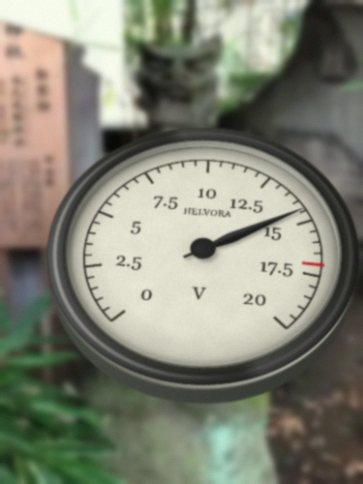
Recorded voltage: 14.5 V
